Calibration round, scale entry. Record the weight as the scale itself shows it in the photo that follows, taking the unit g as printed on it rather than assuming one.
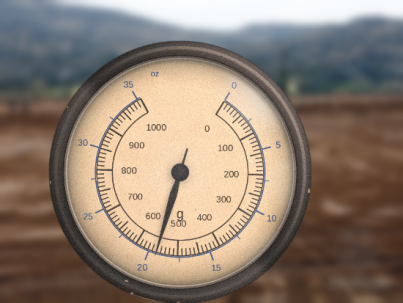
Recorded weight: 550 g
